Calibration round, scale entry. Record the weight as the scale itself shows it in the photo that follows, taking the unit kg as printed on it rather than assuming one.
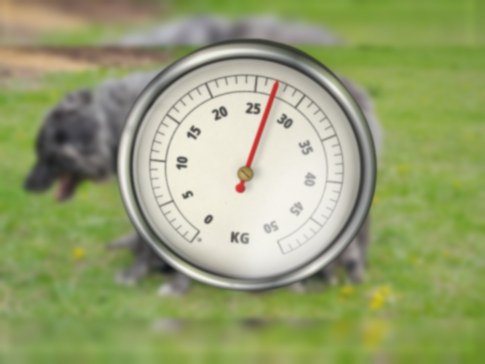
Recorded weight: 27 kg
